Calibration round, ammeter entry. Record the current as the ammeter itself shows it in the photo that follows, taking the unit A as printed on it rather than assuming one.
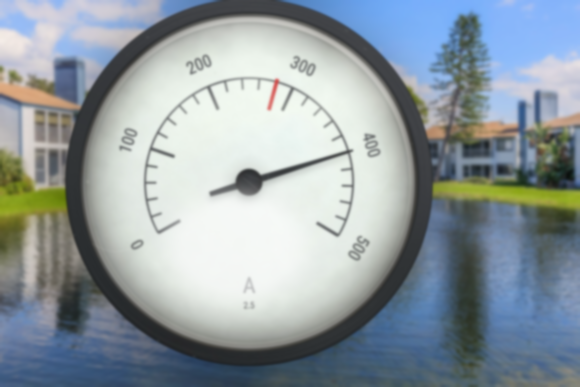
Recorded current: 400 A
